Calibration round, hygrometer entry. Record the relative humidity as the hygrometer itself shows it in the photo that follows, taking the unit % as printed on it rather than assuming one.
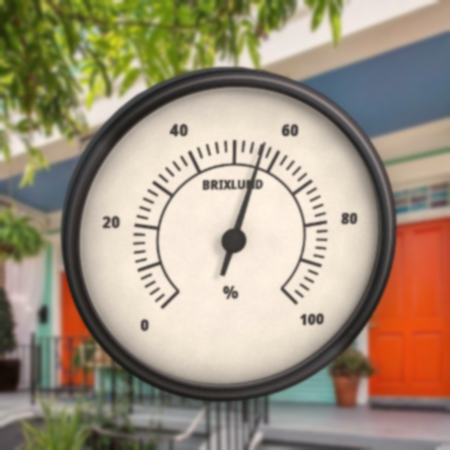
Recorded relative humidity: 56 %
